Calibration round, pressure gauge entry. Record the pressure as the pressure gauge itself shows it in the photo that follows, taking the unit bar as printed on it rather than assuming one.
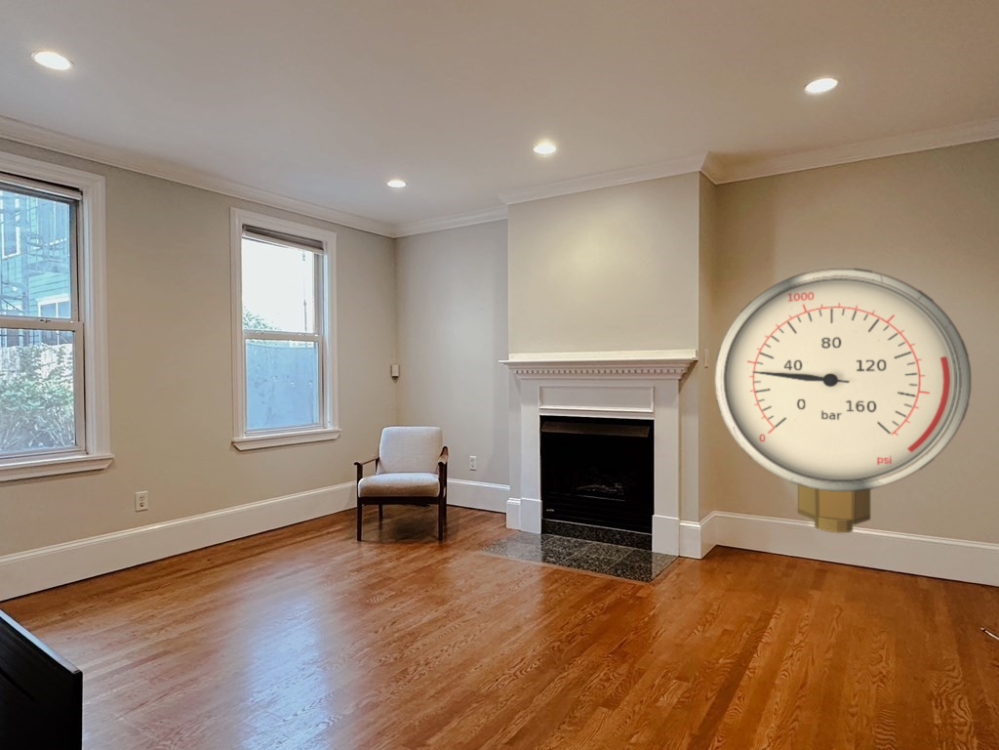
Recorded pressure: 30 bar
